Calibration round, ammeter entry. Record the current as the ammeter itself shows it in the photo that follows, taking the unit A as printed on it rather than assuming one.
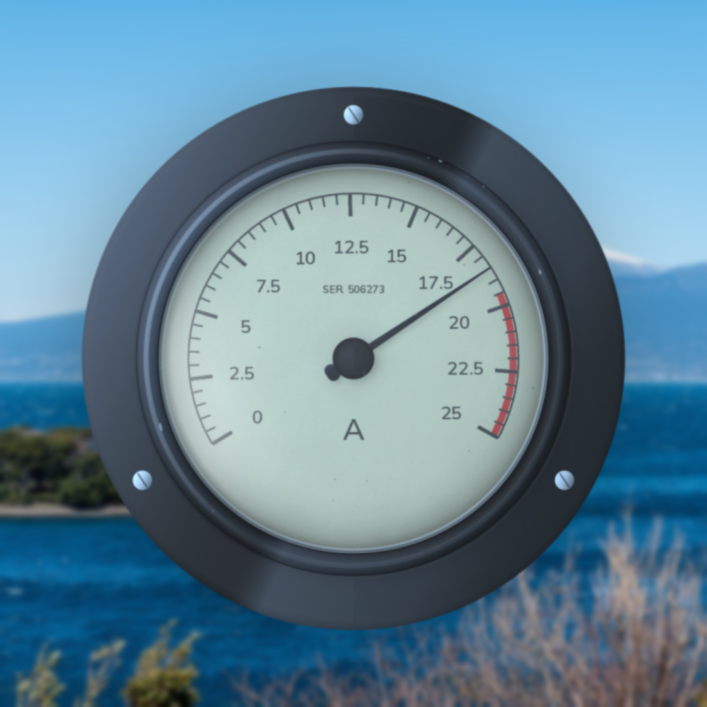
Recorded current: 18.5 A
